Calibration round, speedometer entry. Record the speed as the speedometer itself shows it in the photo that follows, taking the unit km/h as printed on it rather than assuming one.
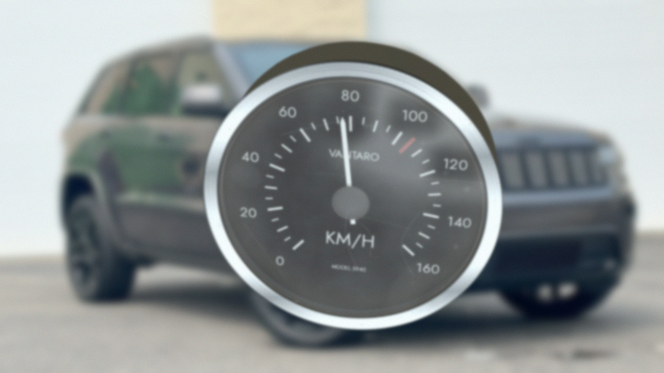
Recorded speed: 77.5 km/h
